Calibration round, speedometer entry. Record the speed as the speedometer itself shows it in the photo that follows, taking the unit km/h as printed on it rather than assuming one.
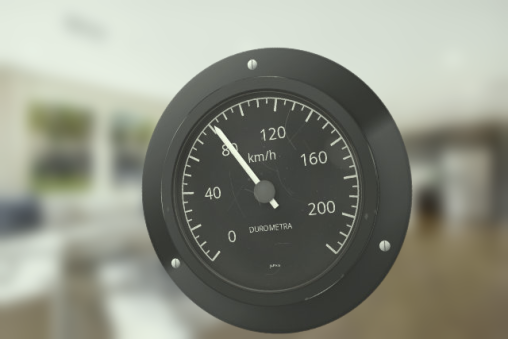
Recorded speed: 82.5 km/h
